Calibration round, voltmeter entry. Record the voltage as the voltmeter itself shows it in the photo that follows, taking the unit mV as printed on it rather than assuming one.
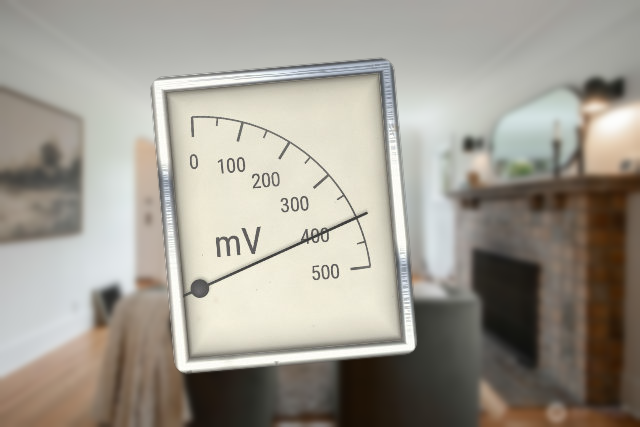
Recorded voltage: 400 mV
